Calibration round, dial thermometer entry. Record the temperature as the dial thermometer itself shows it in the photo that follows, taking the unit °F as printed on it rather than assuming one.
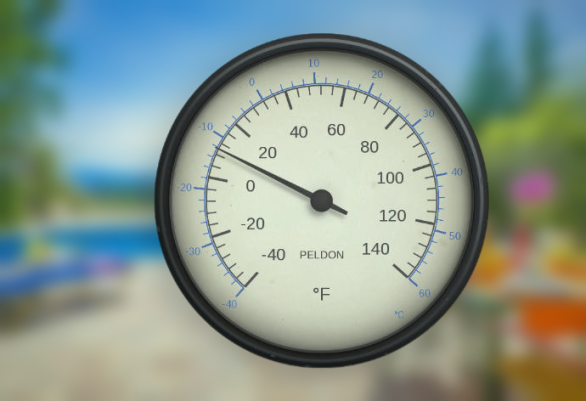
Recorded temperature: 10 °F
